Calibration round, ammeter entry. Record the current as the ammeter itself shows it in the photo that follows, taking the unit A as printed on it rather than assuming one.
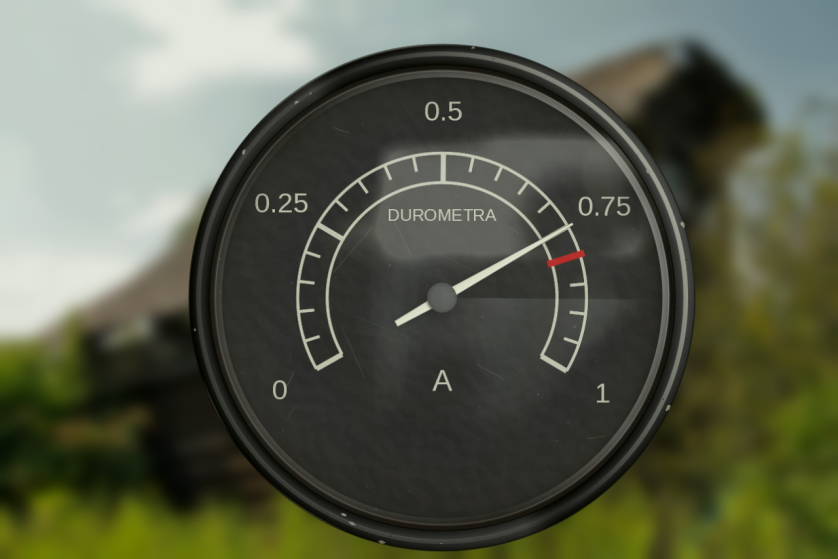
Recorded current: 0.75 A
